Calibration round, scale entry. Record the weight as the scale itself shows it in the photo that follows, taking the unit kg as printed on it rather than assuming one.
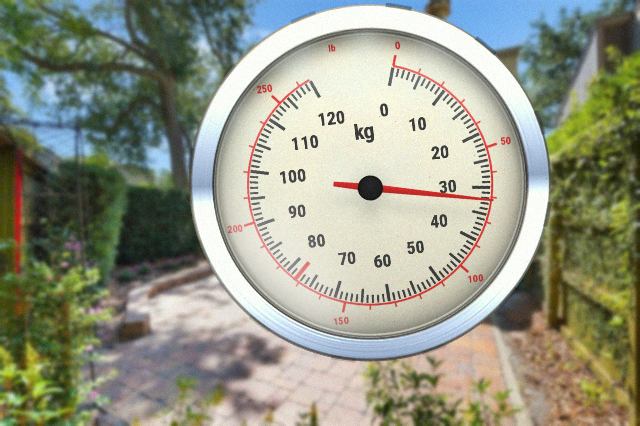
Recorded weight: 32 kg
